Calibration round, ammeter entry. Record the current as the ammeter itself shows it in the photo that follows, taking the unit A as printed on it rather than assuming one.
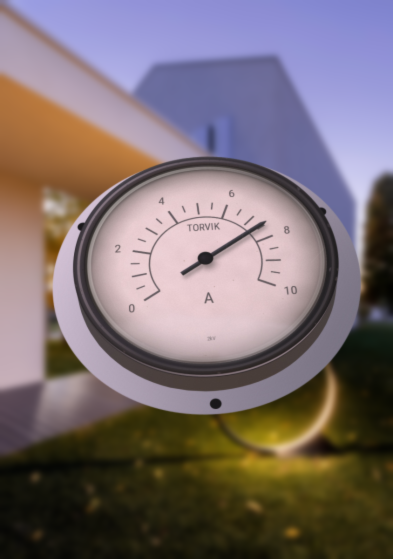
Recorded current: 7.5 A
